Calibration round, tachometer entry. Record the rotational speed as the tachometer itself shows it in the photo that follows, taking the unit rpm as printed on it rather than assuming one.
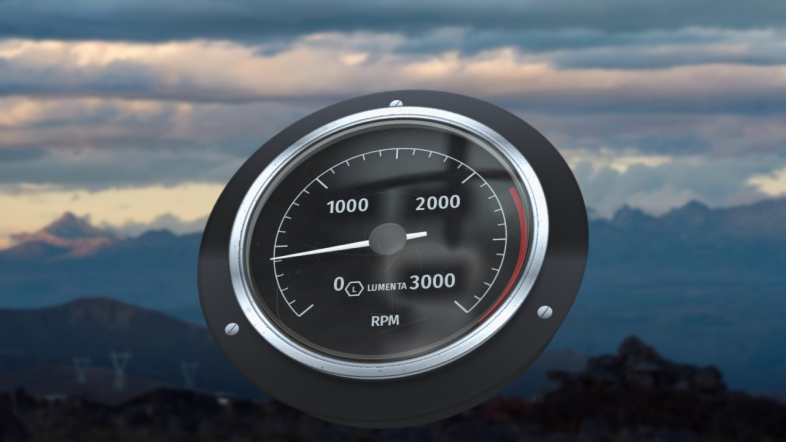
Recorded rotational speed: 400 rpm
